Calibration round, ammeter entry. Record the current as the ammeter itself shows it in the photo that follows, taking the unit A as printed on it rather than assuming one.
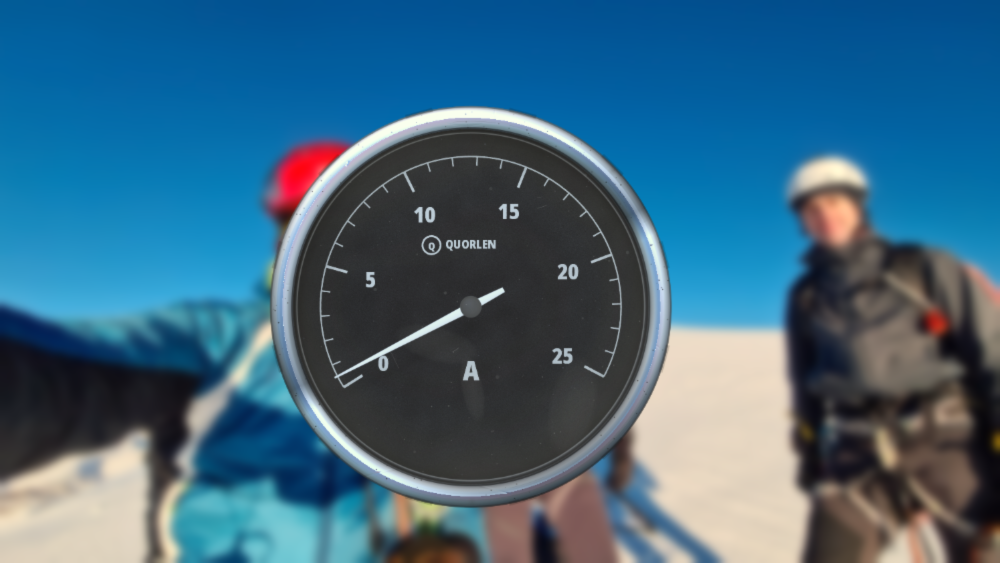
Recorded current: 0.5 A
